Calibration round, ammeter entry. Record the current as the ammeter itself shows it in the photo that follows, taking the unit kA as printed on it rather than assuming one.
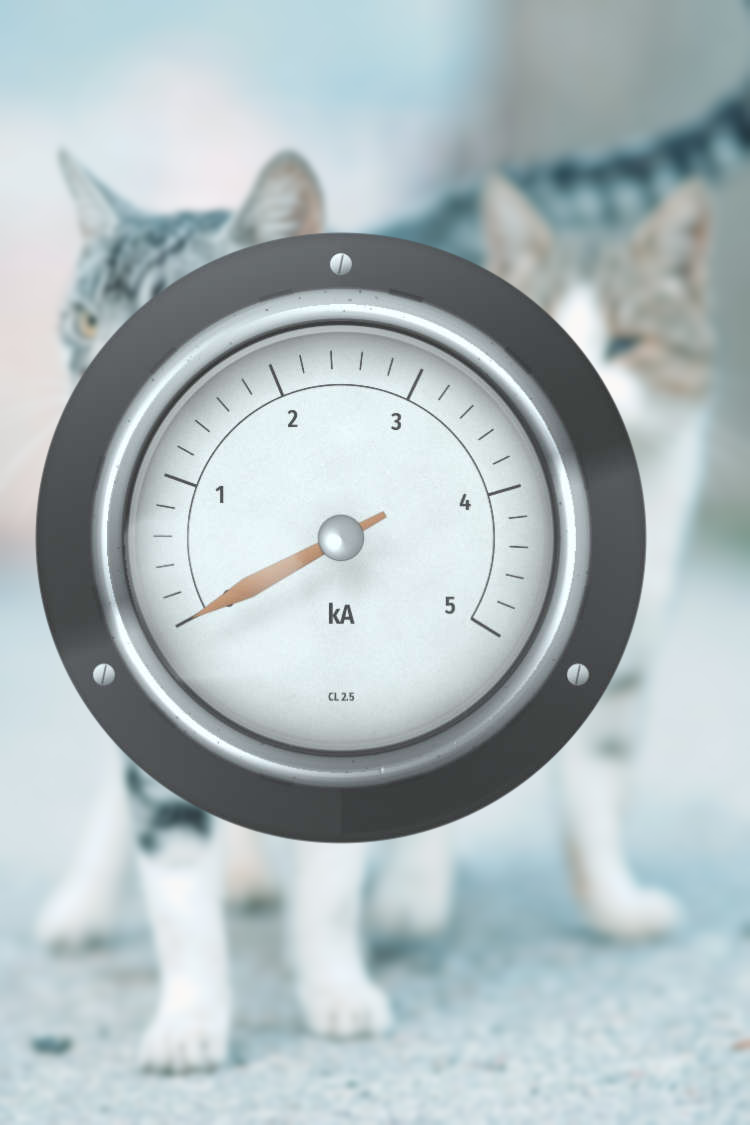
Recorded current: 0 kA
